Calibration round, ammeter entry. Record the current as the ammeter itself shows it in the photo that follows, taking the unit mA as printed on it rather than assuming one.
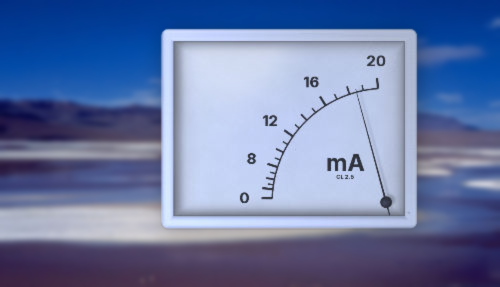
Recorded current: 18.5 mA
